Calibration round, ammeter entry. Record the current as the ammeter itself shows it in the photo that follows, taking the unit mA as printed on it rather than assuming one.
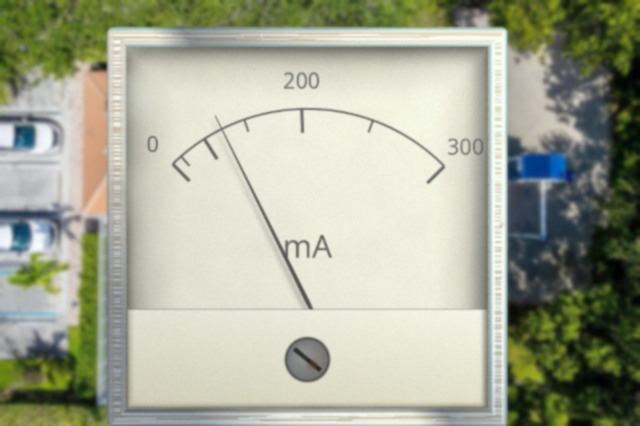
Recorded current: 125 mA
